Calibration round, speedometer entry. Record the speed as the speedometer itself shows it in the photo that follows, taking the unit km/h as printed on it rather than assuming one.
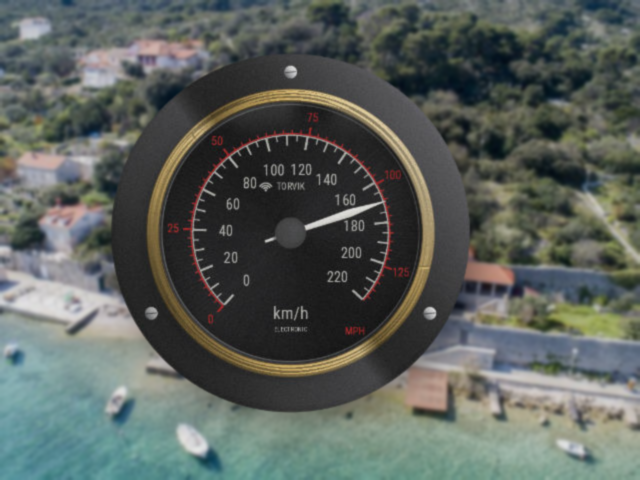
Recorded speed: 170 km/h
